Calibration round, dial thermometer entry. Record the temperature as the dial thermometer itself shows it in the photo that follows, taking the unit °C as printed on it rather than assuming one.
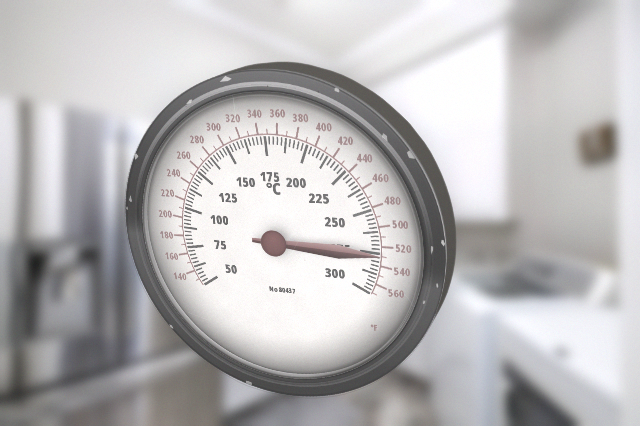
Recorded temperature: 275 °C
